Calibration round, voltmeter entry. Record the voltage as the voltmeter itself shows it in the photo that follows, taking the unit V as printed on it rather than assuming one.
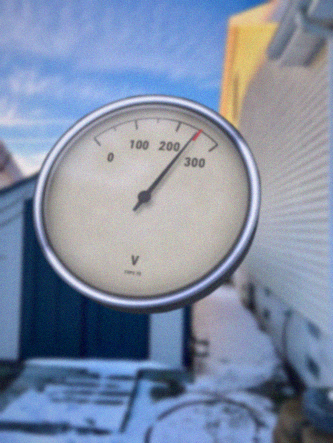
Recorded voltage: 250 V
